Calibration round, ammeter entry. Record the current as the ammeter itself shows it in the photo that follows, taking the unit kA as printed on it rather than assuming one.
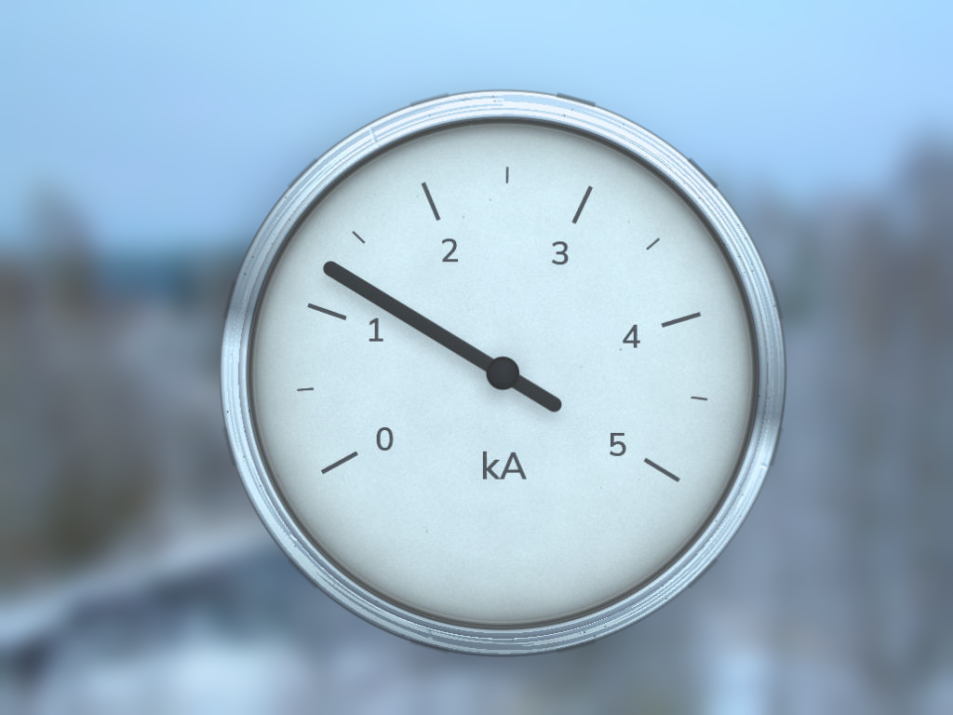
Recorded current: 1.25 kA
